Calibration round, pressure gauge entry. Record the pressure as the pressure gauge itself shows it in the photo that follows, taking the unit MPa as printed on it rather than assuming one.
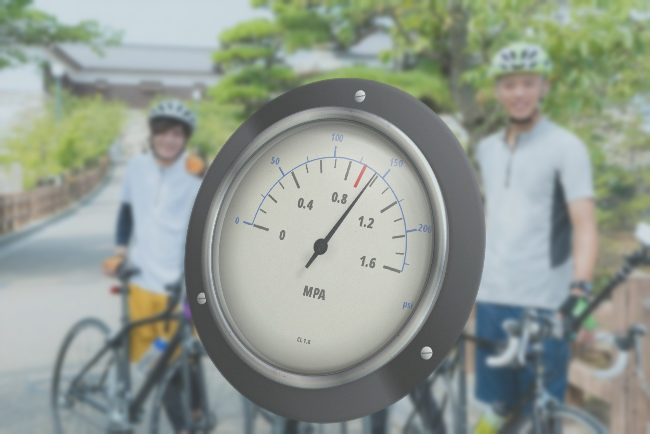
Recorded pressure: 1 MPa
